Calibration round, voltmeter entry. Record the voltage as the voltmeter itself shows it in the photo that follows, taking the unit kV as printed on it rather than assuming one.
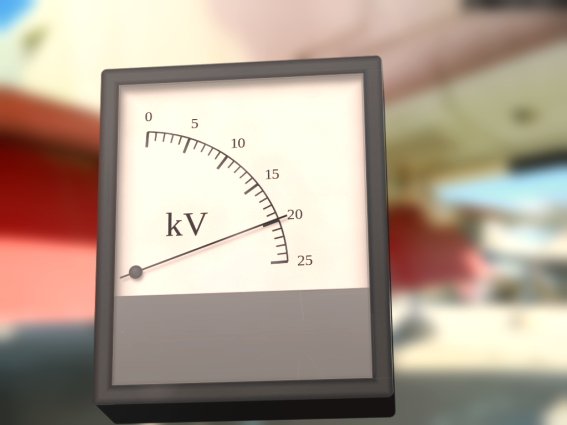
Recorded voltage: 20 kV
